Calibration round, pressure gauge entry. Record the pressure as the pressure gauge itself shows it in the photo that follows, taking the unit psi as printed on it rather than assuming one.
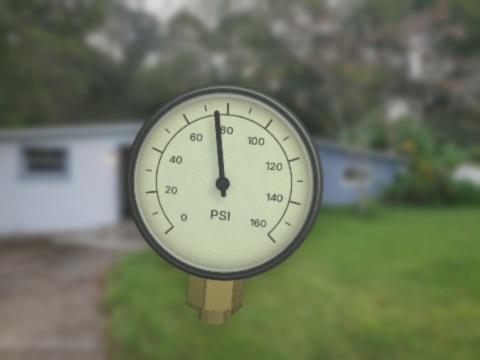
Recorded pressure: 75 psi
